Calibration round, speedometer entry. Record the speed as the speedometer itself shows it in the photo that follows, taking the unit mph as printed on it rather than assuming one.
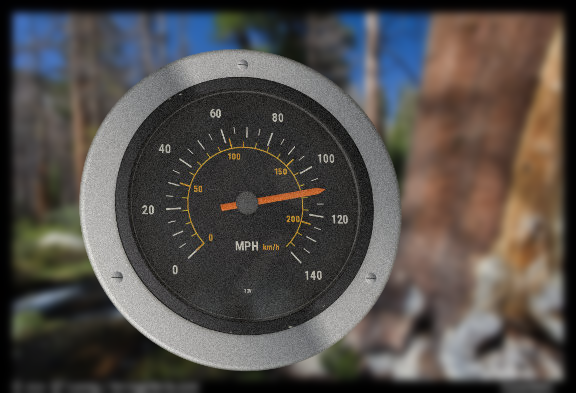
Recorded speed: 110 mph
